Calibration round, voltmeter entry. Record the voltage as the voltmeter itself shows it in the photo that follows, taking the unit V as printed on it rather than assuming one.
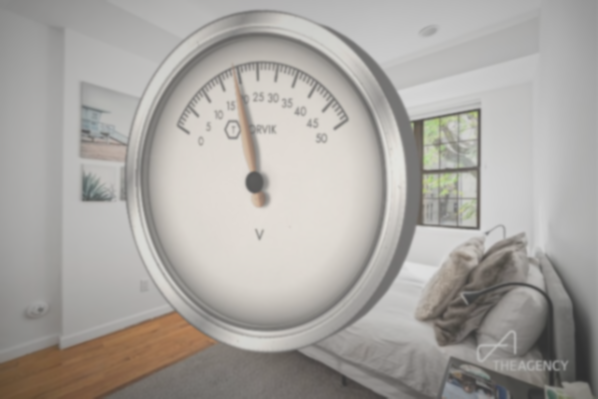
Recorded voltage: 20 V
